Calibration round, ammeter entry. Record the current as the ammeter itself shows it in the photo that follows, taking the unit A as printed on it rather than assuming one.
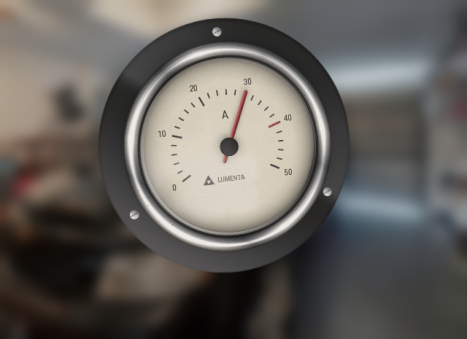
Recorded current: 30 A
